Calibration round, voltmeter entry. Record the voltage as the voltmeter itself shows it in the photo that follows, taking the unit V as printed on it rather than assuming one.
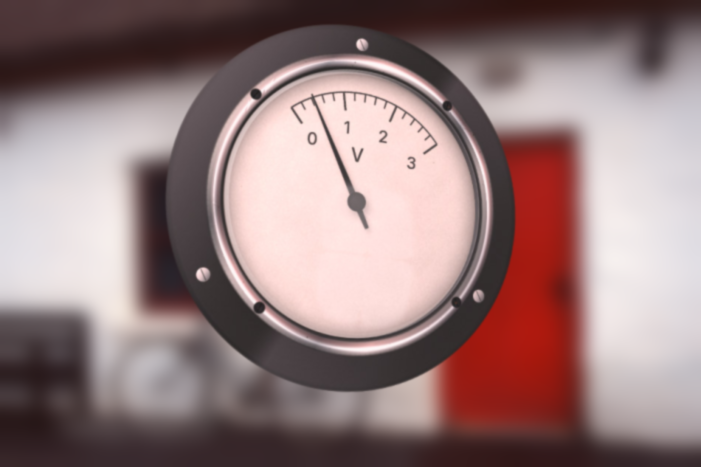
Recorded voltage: 0.4 V
